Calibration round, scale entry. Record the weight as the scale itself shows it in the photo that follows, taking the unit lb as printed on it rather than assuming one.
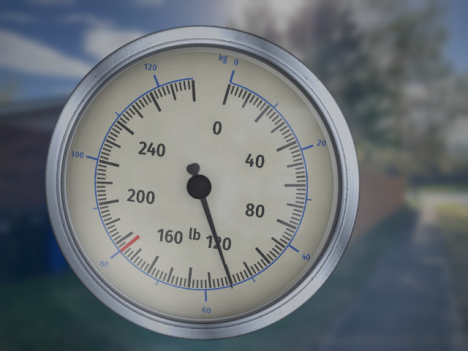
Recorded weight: 120 lb
